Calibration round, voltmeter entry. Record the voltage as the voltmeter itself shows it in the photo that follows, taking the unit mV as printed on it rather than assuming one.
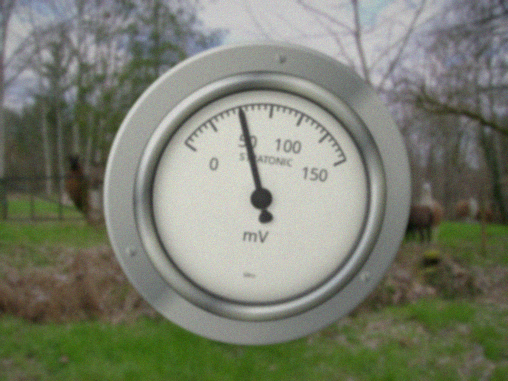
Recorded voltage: 50 mV
